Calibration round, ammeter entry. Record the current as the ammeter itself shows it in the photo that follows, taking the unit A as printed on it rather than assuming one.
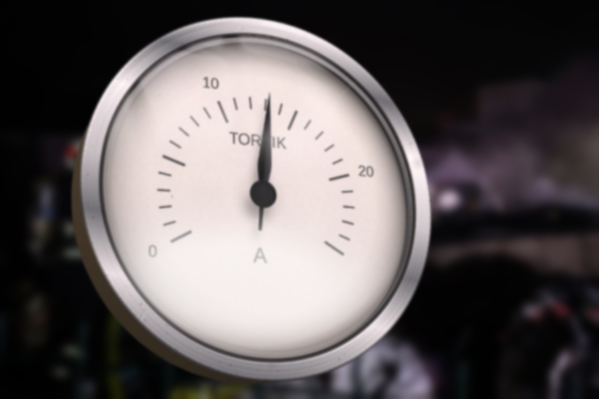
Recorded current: 13 A
